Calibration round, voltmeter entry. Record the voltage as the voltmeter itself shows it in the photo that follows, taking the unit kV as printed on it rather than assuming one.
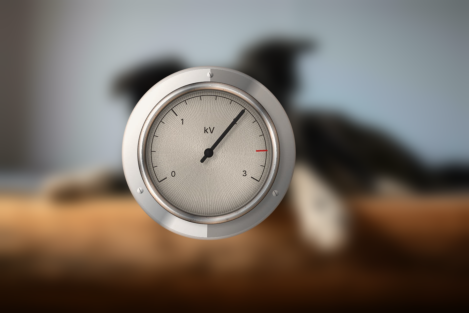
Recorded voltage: 2 kV
